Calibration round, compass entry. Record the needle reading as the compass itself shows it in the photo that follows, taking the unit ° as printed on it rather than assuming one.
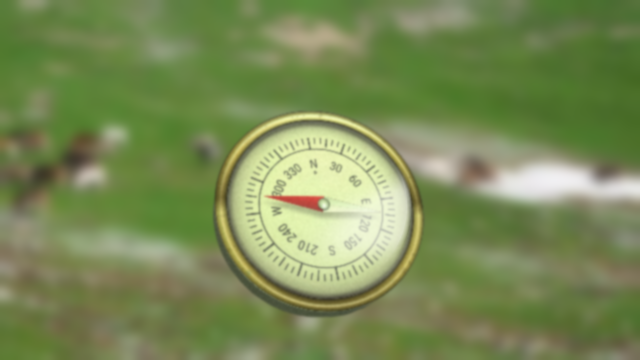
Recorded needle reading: 285 °
